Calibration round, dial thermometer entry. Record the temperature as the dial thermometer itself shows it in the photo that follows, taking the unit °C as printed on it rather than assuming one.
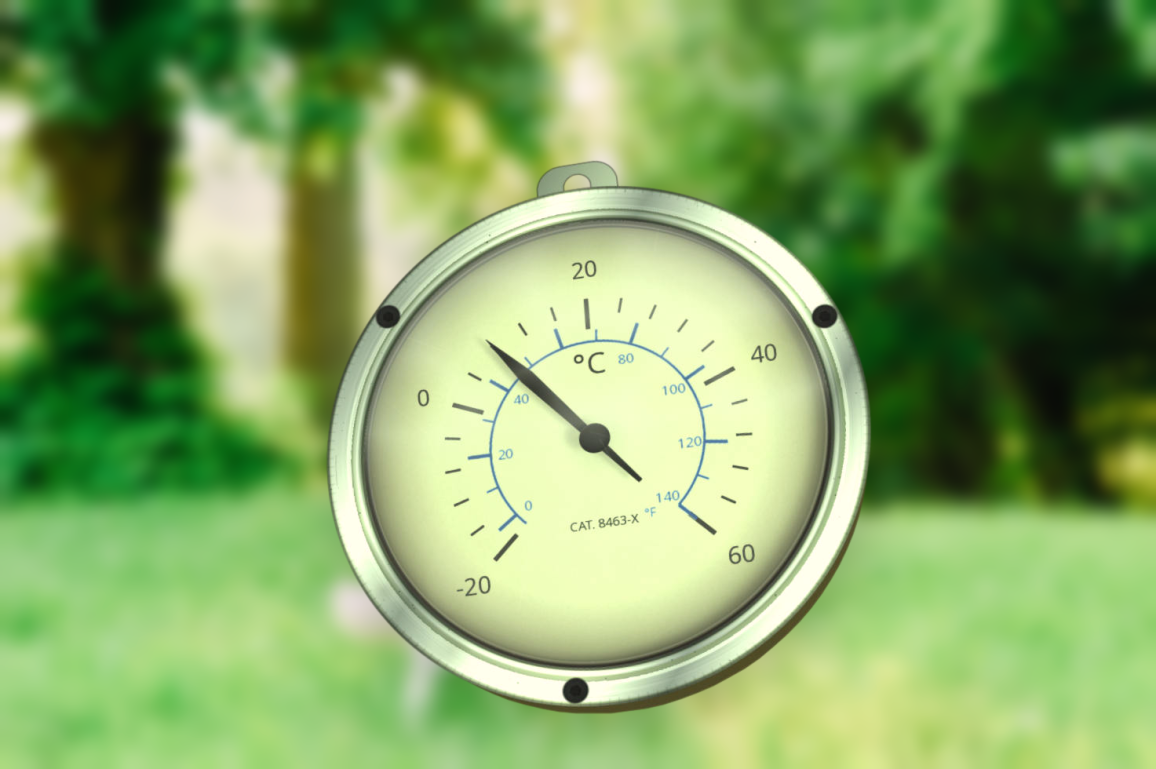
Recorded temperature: 8 °C
